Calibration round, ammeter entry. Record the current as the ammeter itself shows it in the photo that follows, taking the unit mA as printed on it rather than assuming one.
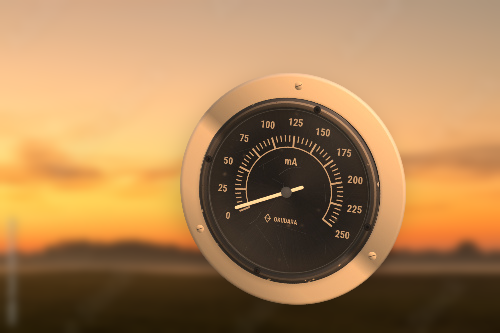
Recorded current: 5 mA
